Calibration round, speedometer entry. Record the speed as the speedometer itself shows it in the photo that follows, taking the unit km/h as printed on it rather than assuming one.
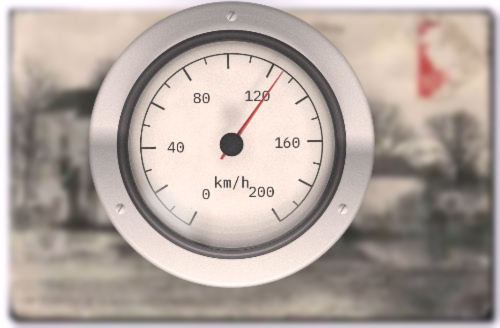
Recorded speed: 125 km/h
